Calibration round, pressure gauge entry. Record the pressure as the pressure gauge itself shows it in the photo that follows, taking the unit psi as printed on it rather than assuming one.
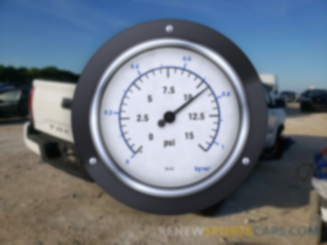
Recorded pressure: 10.5 psi
